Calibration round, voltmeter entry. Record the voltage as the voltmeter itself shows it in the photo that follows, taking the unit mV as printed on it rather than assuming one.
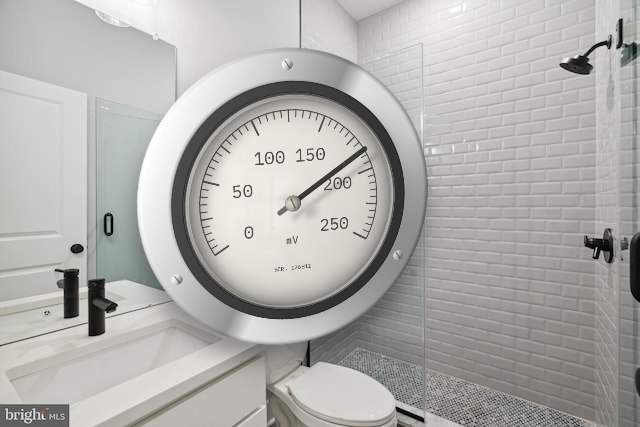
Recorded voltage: 185 mV
